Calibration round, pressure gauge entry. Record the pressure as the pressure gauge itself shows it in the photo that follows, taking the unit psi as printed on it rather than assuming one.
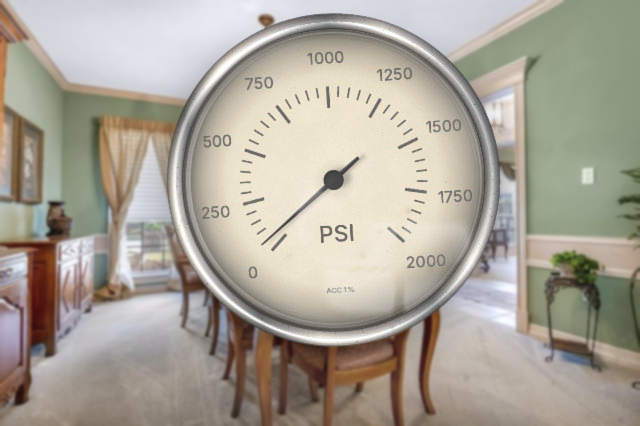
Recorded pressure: 50 psi
